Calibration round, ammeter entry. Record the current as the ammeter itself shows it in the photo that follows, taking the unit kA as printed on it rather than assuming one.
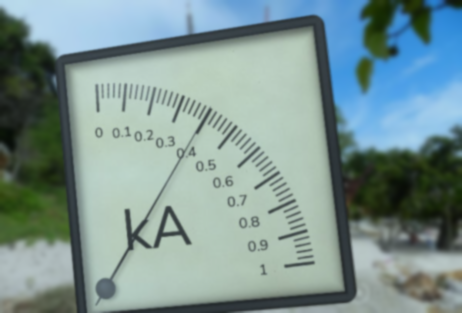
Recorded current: 0.4 kA
